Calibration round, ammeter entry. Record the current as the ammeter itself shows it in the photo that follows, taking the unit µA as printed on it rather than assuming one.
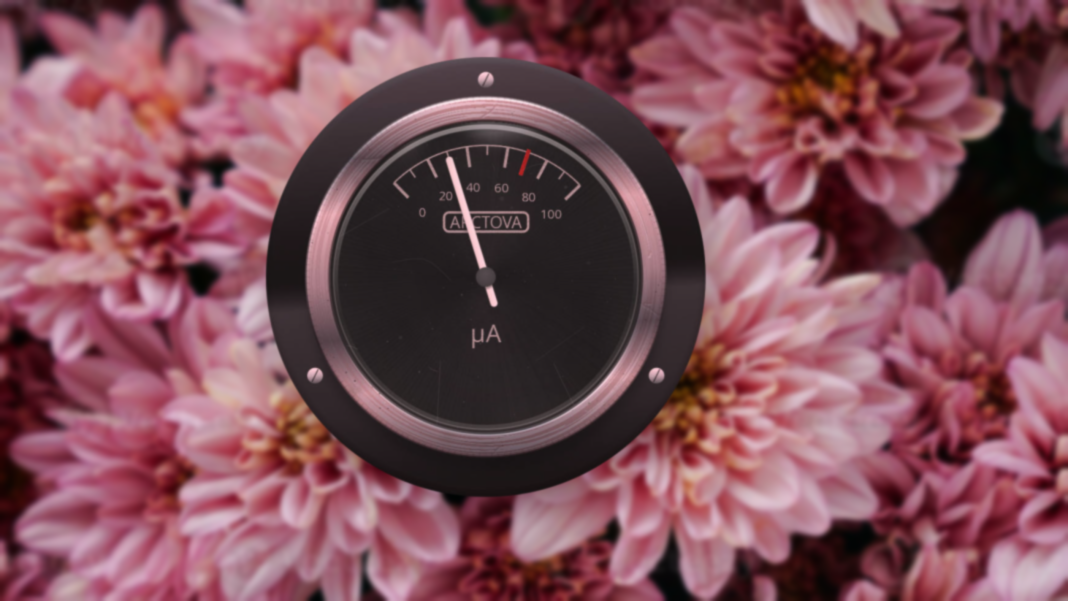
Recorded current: 30 µA
